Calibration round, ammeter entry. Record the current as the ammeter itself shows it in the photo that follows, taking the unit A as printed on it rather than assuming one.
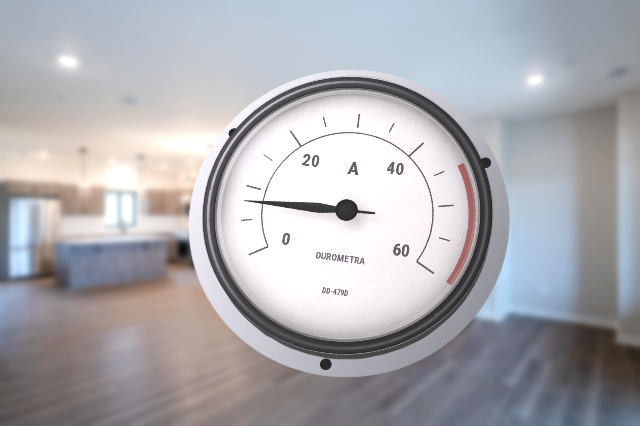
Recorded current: 7.5 A
